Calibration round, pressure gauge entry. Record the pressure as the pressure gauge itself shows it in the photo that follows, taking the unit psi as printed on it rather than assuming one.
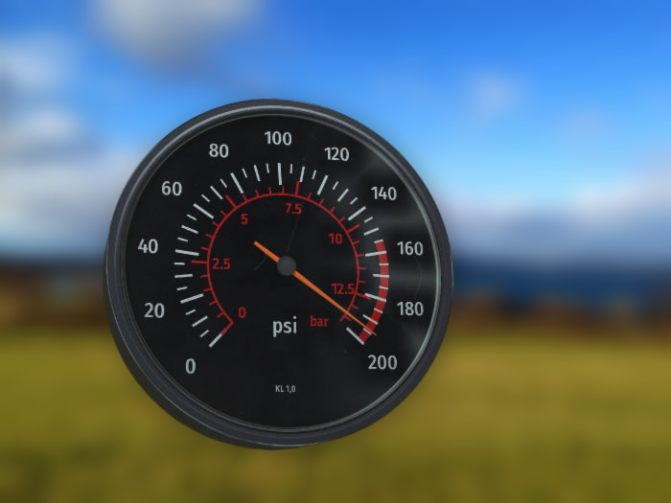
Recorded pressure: 195 psi
